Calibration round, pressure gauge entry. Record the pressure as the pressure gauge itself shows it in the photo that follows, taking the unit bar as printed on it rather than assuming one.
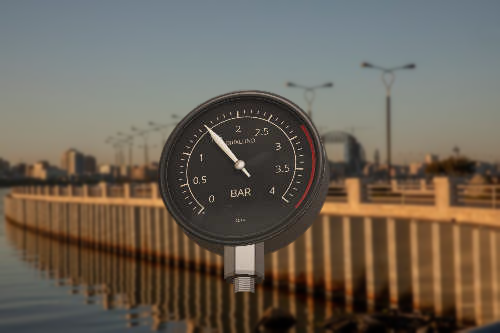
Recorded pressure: 1.5 bar
